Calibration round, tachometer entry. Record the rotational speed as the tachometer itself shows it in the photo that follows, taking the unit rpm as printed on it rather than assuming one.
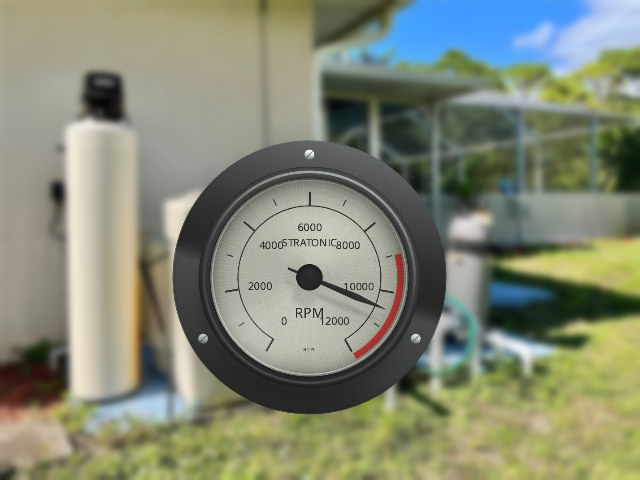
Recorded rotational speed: 10500 rpm
